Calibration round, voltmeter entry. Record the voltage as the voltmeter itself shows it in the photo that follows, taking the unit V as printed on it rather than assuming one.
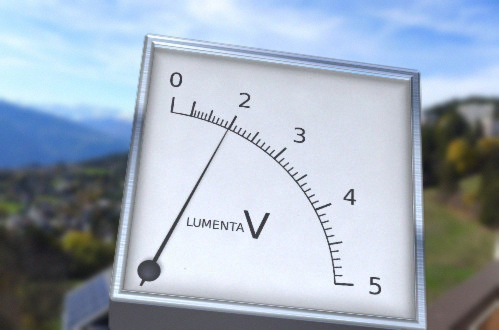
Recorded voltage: 2 V
